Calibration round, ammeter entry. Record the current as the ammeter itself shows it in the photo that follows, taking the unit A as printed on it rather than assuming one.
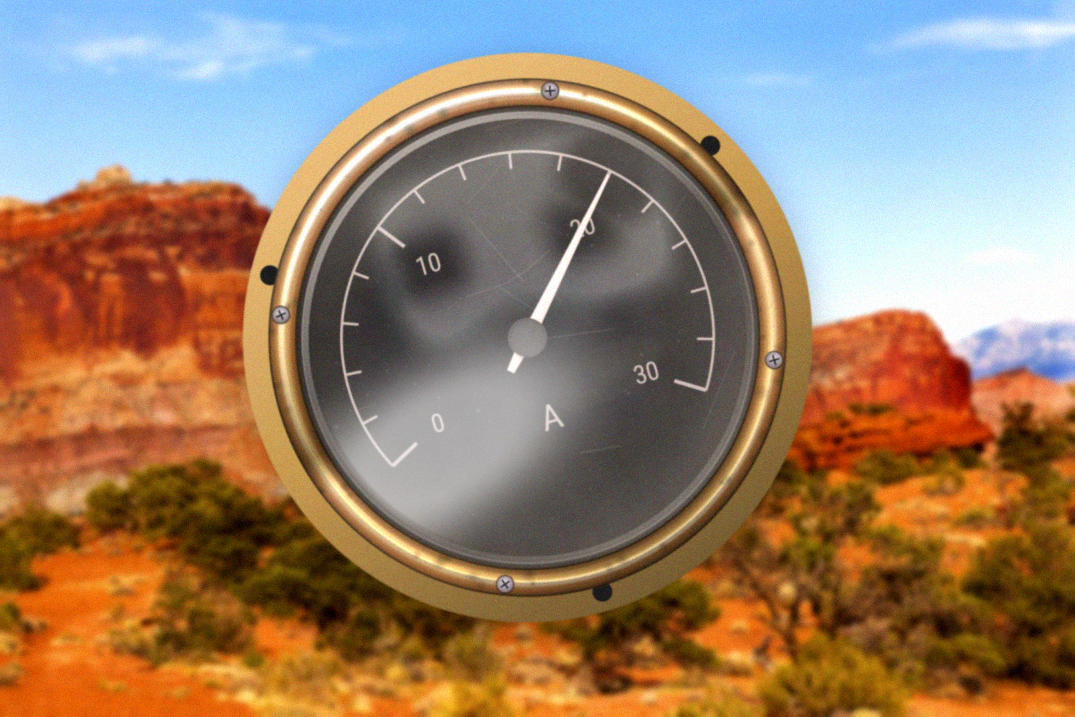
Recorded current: 20 A
